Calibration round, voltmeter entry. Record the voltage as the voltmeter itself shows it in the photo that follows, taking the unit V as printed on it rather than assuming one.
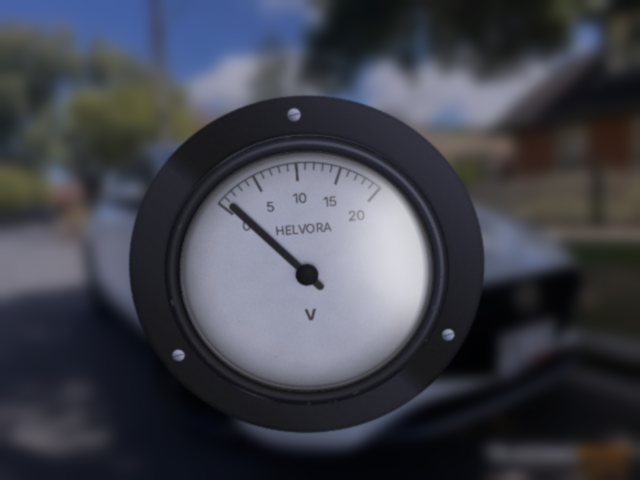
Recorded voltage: 1 V
